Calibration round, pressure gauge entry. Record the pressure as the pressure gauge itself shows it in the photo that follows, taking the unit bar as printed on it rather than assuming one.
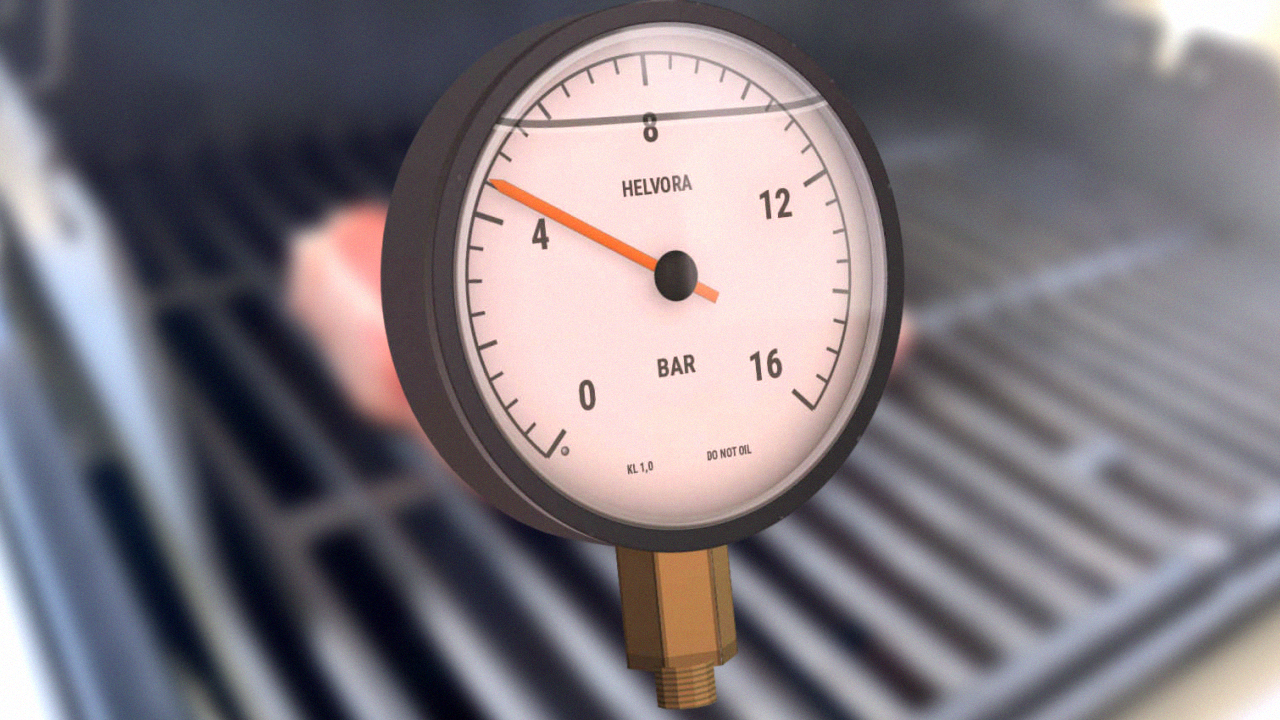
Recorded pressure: 4.5 bar
